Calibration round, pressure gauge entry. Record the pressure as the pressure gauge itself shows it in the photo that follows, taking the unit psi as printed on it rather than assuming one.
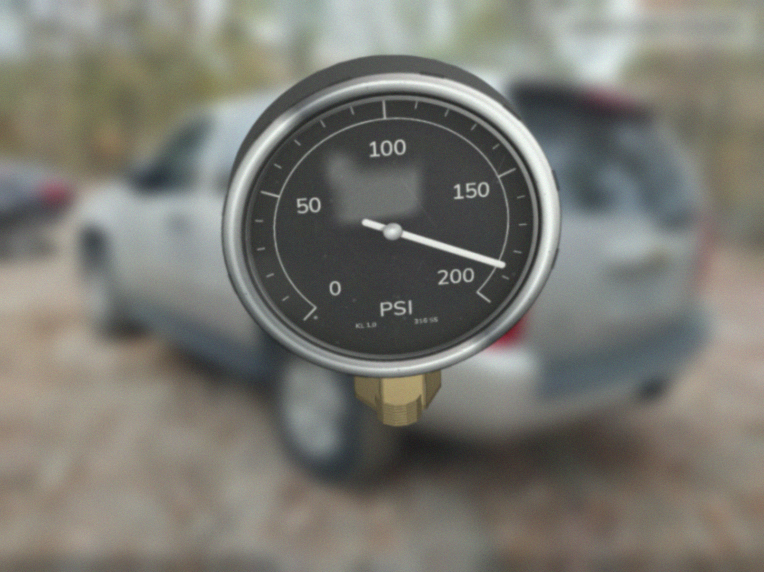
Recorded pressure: 185 psi
